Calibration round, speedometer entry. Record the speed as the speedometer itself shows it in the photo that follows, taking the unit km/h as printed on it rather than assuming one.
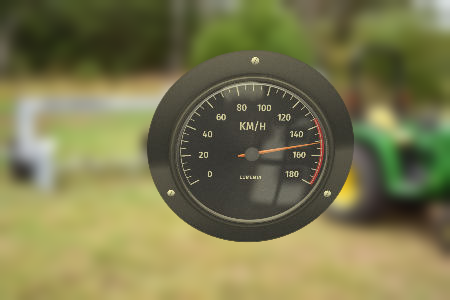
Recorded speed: 150 km/h
